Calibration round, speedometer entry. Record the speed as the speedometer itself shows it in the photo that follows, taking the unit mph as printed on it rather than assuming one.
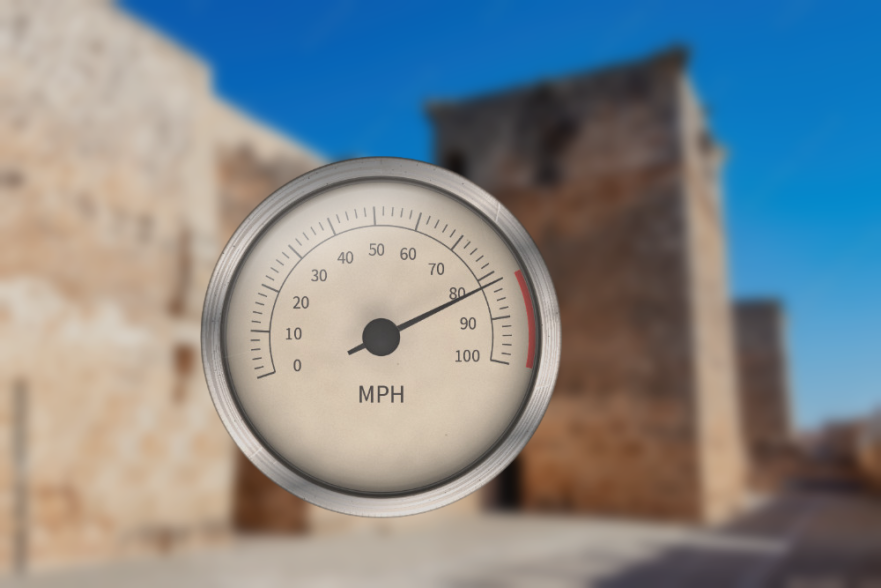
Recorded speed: 82 mph
